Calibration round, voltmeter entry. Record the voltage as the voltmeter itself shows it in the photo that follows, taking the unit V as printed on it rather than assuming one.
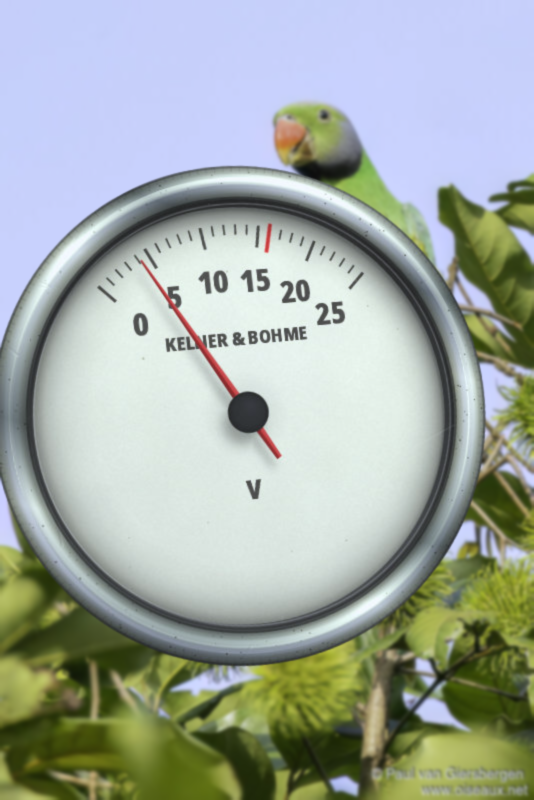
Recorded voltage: 4 V
